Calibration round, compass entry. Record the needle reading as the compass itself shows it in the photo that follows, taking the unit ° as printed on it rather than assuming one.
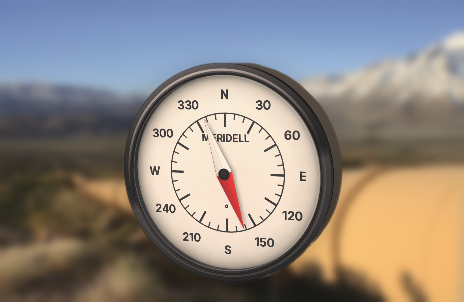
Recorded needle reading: 160 °
